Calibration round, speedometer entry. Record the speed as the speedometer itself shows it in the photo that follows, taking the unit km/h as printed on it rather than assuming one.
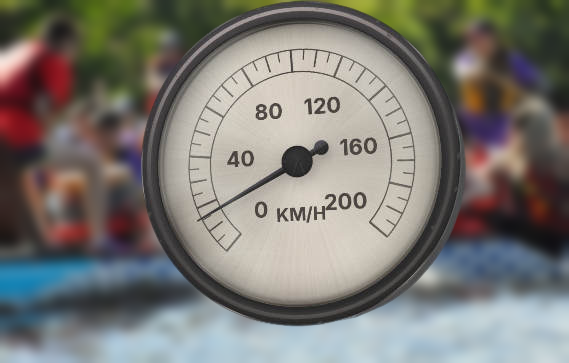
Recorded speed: 15 km/h
